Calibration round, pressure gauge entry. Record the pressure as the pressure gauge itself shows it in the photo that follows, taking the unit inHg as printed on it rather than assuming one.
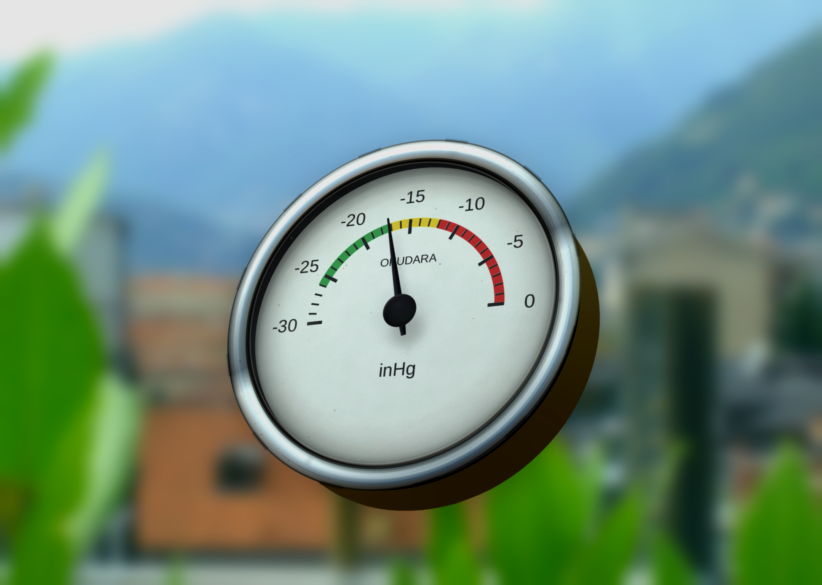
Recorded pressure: -17 inHg
